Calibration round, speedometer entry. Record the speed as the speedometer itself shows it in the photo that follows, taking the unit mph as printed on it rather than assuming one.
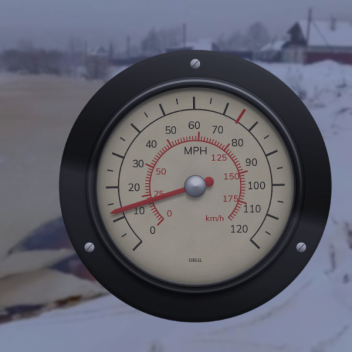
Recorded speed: 12.5 mph
